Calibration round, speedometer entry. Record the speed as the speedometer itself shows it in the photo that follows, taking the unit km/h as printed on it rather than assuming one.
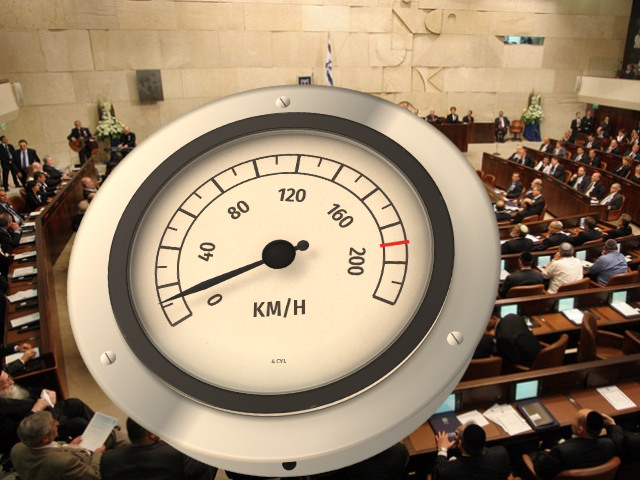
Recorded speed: 10 km/h
